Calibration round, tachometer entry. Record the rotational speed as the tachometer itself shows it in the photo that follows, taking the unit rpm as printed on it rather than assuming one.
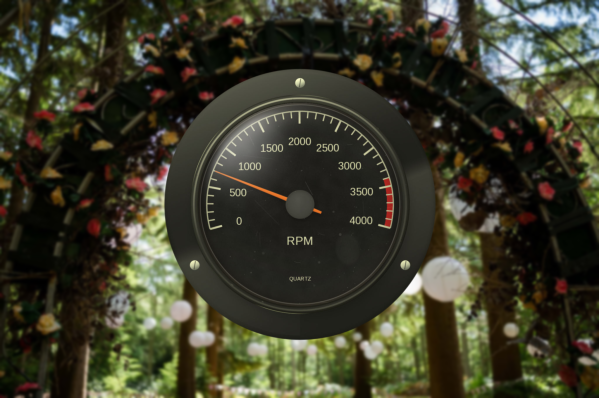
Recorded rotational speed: 700 rpm
